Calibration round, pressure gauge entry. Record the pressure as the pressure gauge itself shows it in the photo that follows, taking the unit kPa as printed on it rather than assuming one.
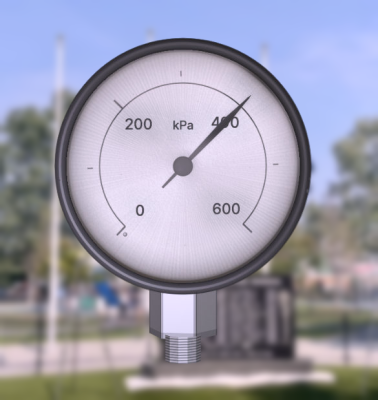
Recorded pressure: 400 kPa
